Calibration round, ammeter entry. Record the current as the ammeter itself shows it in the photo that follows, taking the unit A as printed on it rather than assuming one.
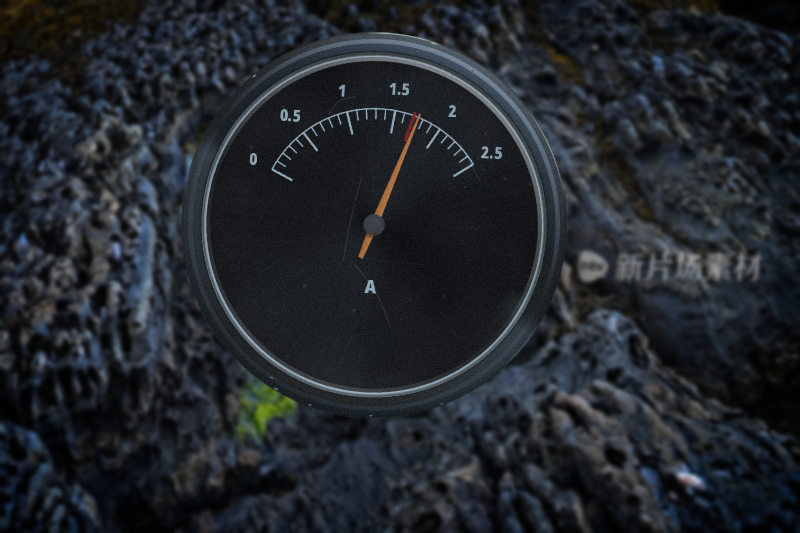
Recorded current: 1.75 A
